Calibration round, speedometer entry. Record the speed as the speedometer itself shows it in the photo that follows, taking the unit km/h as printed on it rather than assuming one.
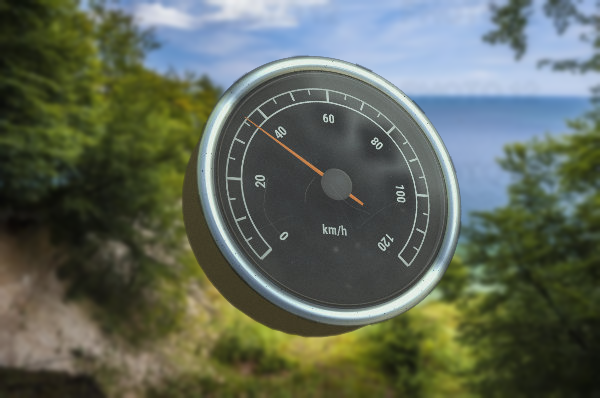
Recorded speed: 35 km/h
